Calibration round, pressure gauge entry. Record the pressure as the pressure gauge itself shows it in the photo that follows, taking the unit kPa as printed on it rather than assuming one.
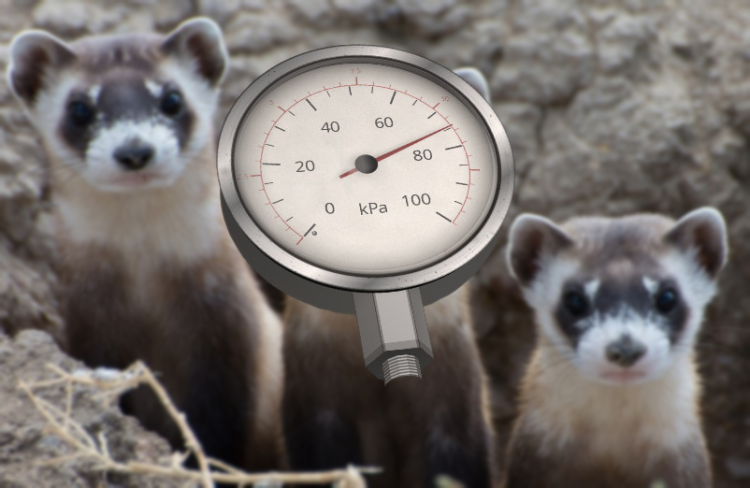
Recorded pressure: 75 kPa
